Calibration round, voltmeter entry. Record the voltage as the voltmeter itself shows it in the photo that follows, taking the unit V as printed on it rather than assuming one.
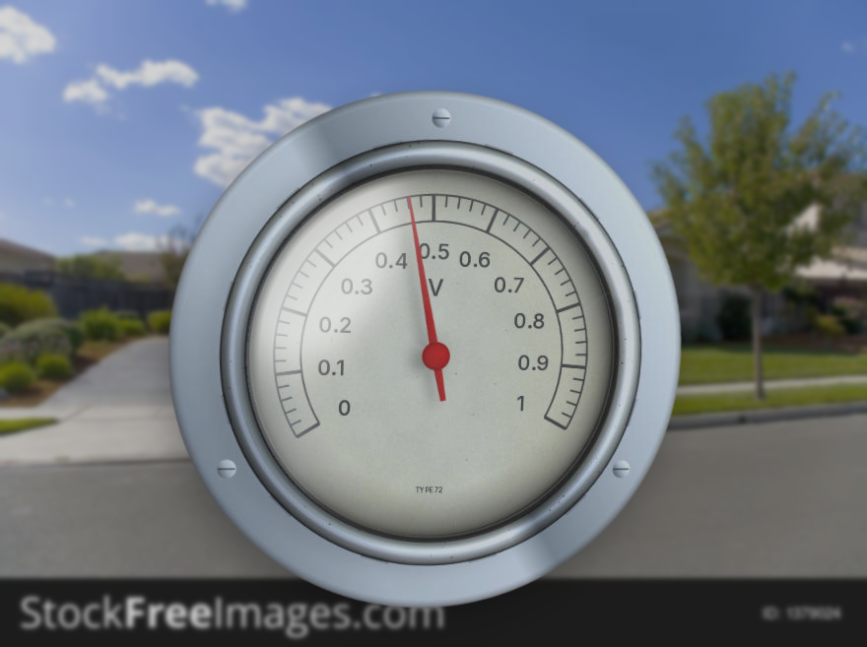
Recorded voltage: 0.46 V
